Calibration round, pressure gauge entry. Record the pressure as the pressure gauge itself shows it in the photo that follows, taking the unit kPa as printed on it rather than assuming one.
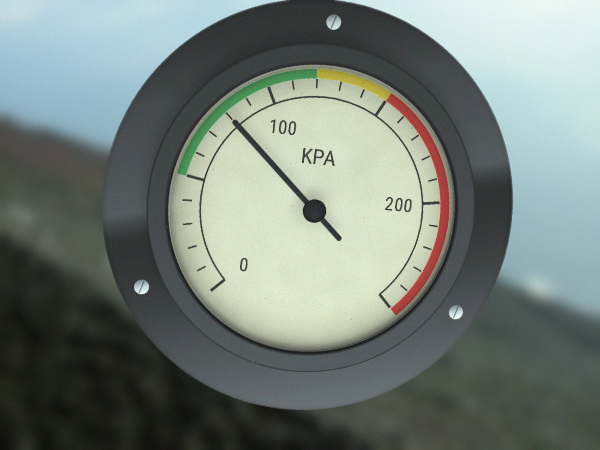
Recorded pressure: 80 kPa
